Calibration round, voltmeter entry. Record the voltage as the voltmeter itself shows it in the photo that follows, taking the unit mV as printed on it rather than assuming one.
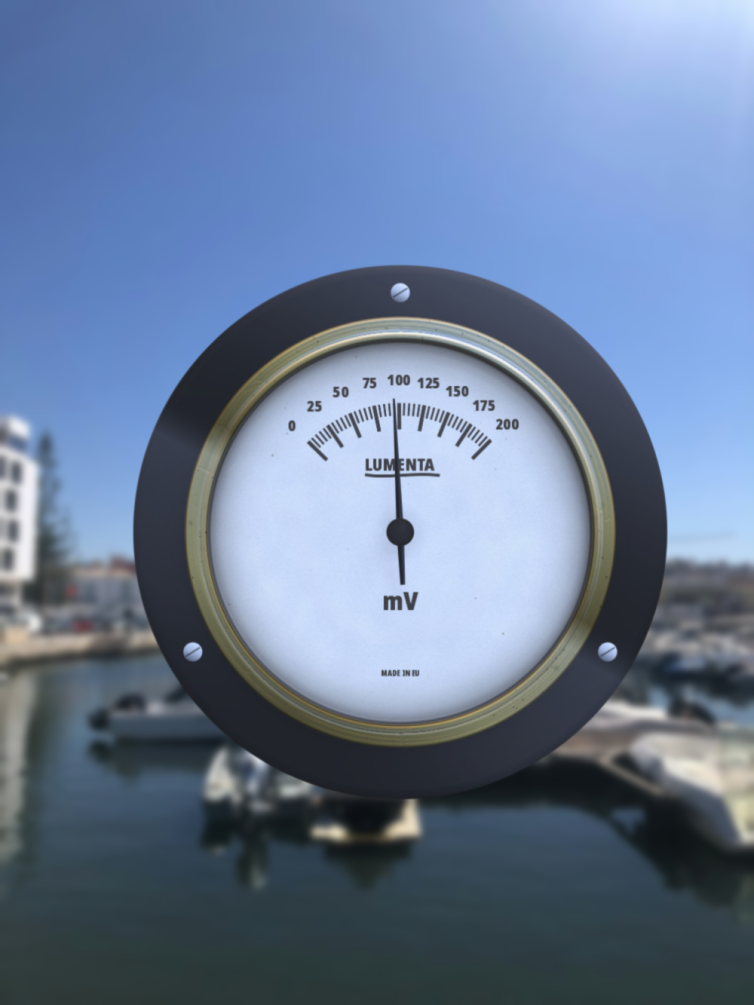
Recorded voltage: 95 mV
